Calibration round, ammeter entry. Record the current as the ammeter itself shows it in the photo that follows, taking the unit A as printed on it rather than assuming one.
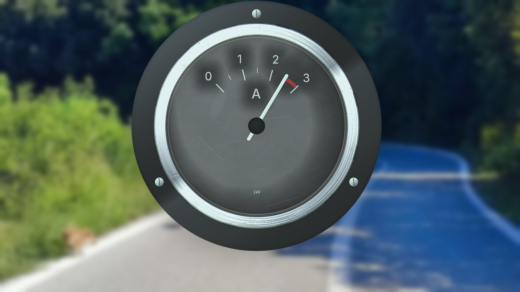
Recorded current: 2.5 A
